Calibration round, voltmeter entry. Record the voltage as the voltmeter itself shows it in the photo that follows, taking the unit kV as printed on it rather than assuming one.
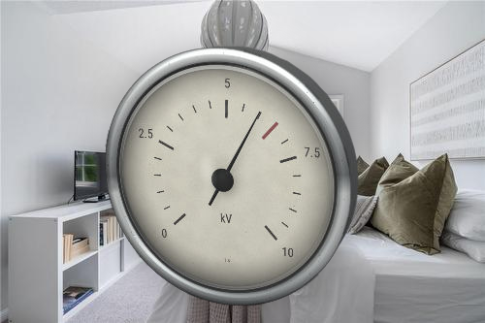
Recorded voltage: 6 kV
